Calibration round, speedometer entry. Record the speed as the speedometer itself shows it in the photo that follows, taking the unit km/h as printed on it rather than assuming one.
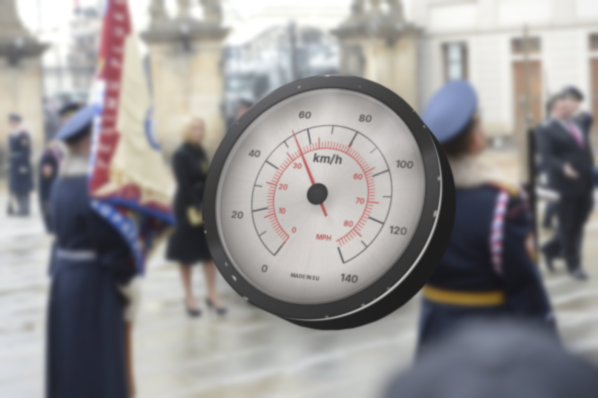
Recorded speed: 55 km/h
